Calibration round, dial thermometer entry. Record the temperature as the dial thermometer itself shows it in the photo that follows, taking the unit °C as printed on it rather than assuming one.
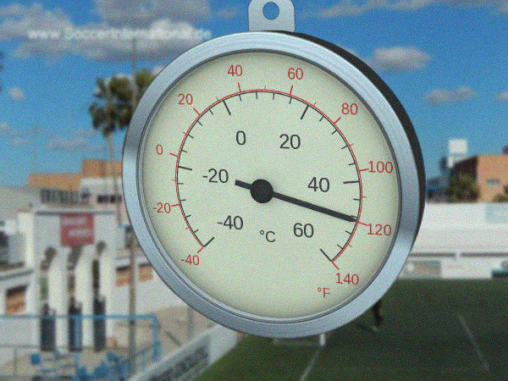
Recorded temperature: 48 °C
